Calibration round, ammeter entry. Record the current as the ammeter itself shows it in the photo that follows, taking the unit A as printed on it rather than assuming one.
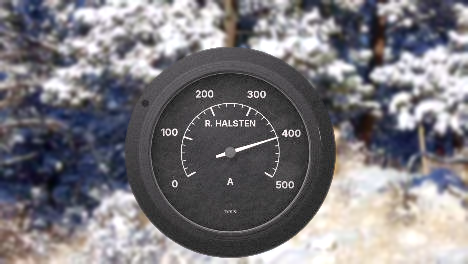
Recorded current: 400 A
